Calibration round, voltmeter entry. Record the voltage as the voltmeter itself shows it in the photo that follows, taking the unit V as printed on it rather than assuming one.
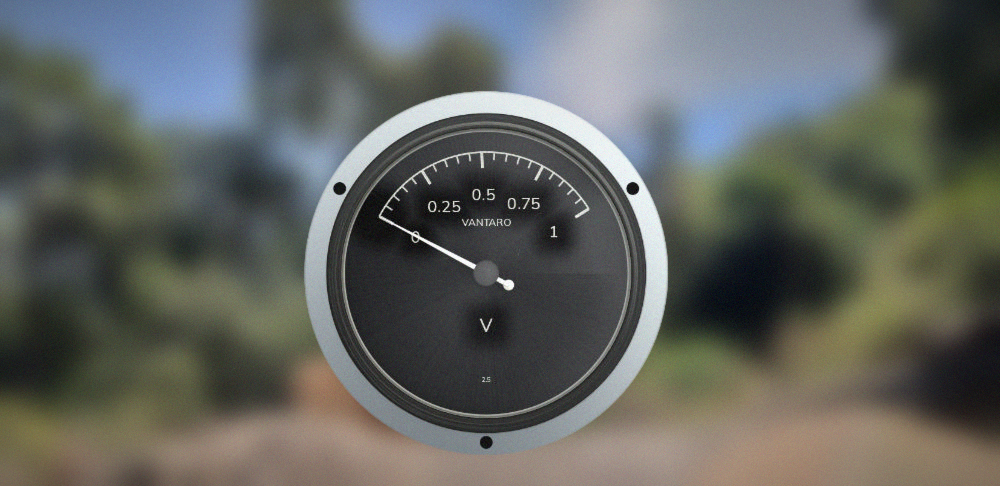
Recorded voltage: 0 V
